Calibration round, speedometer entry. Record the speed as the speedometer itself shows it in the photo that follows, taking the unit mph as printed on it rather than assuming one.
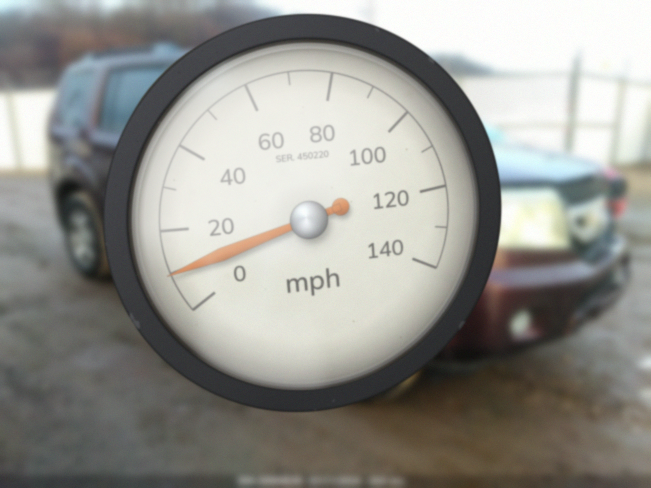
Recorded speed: 10 mph
